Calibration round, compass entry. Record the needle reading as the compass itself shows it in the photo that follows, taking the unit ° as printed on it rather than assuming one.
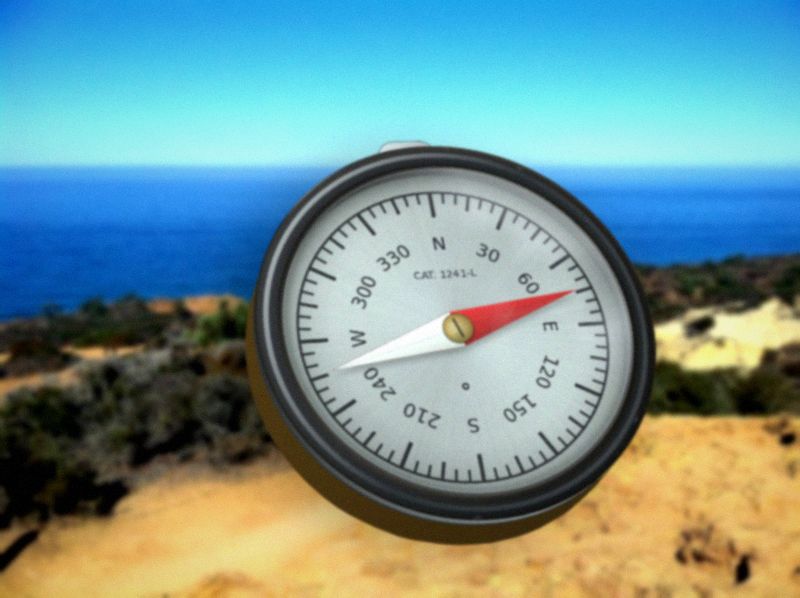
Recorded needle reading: 75 °
